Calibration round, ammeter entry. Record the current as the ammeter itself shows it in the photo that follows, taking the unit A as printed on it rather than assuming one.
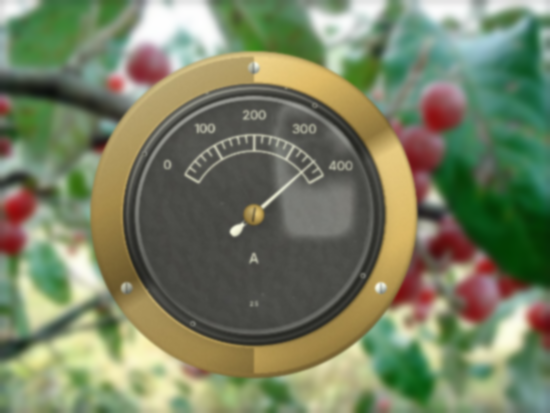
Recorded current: 360 A
